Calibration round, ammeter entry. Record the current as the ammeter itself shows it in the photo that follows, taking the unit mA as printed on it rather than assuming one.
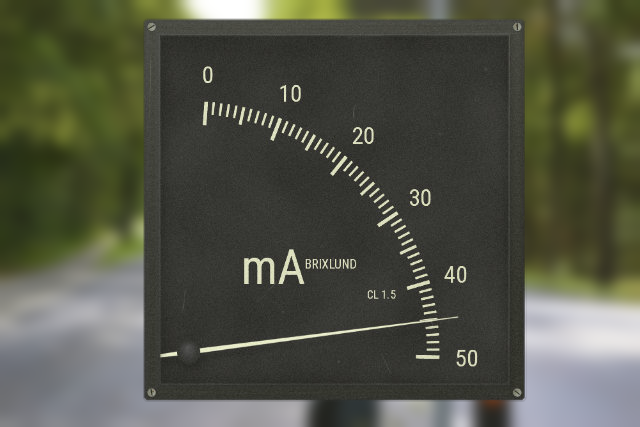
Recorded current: 45 mA
